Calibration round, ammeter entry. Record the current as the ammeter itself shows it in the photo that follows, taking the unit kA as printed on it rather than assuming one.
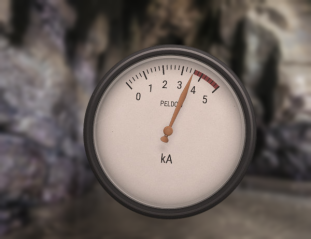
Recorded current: 3.6 kA
